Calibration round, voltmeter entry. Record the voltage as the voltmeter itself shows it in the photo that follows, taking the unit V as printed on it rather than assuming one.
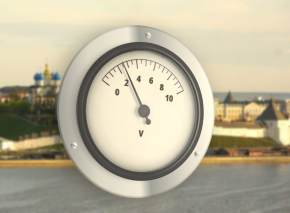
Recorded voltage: 2.5 V
